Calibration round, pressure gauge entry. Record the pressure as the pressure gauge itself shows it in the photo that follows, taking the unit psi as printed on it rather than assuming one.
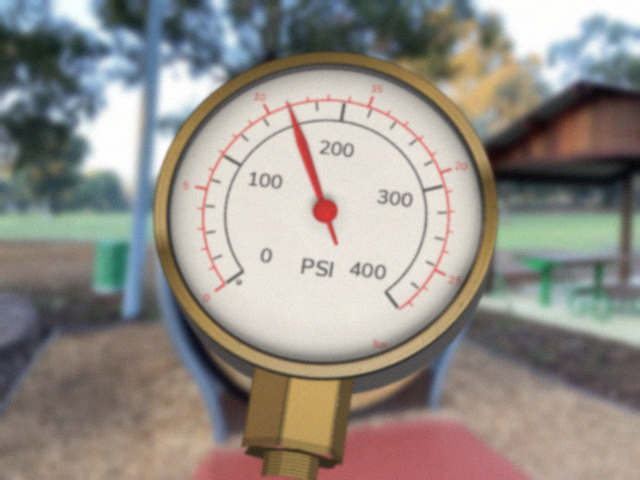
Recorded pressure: 160 psi
